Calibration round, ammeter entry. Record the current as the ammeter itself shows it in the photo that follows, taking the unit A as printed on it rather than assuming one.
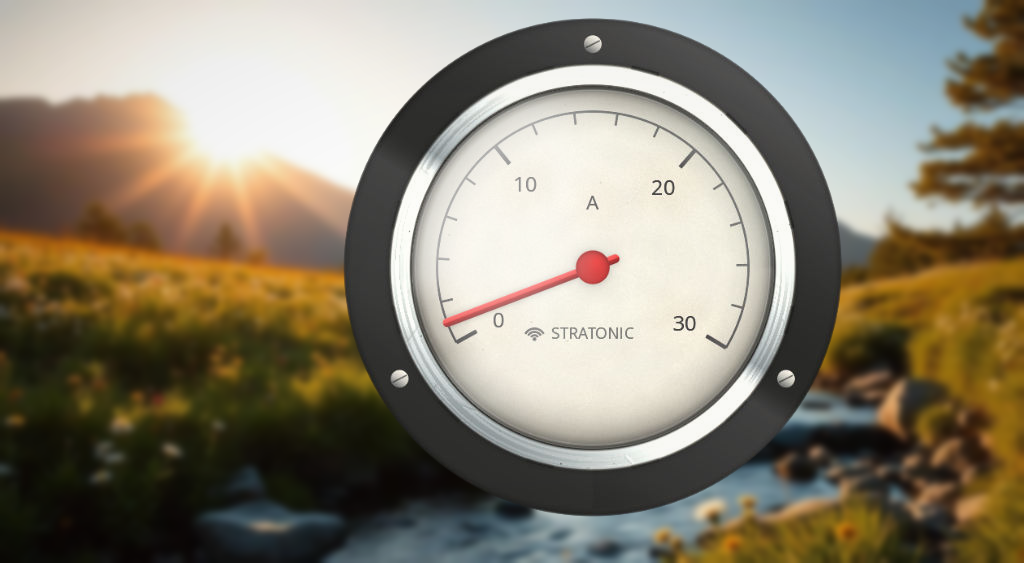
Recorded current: 1 A
